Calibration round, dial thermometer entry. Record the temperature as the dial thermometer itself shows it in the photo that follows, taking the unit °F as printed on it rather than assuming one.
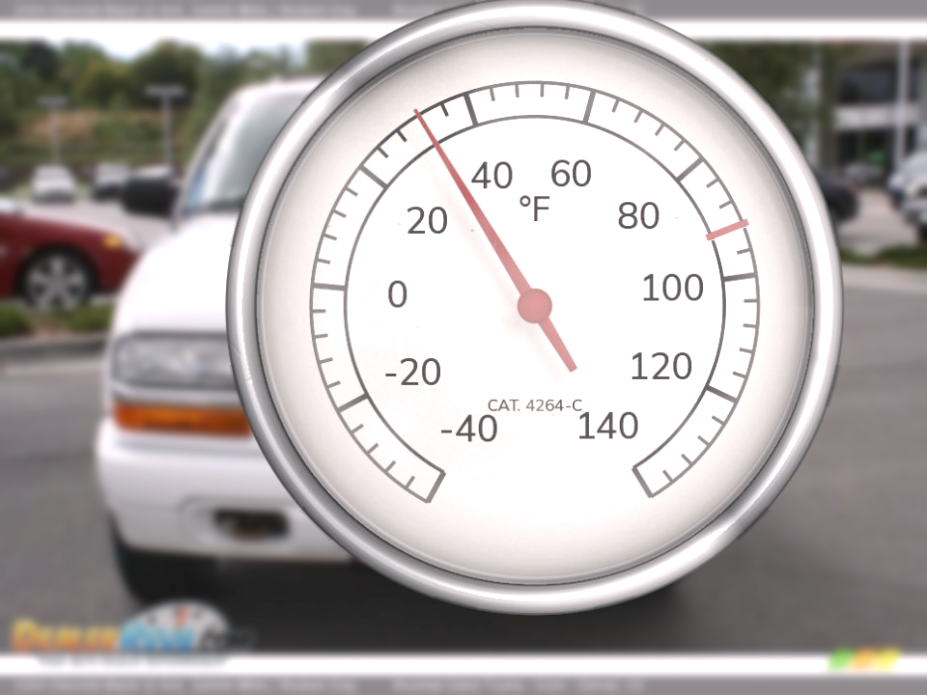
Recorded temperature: 32 °F
